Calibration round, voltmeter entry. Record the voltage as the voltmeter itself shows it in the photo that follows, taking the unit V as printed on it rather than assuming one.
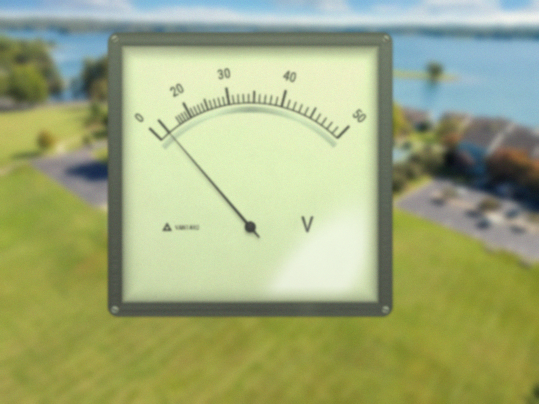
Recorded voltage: 10 V
